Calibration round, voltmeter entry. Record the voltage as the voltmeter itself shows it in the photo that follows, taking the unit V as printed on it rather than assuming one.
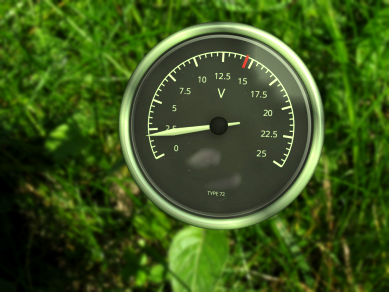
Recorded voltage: 2 V
